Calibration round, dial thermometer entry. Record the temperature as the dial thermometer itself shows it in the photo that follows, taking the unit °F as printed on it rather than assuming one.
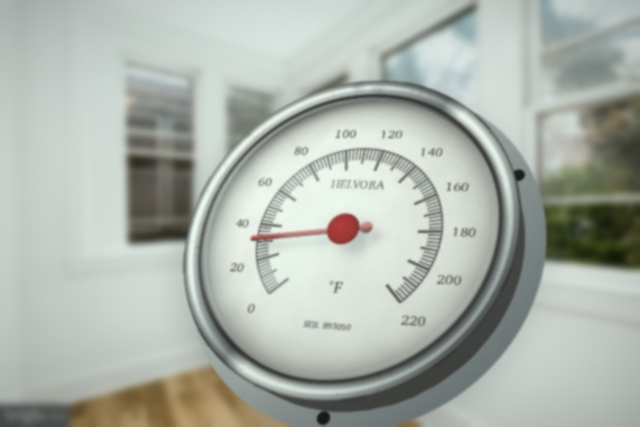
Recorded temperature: 30 °F
